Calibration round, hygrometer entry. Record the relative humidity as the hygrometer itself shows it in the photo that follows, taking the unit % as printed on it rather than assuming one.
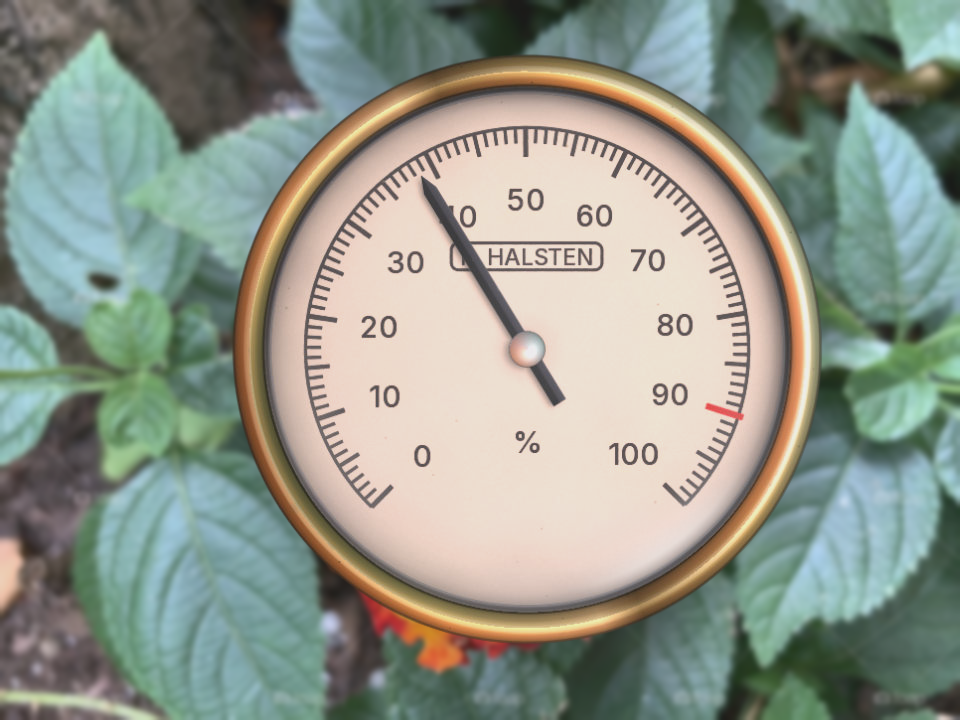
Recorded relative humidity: 38.5 %
